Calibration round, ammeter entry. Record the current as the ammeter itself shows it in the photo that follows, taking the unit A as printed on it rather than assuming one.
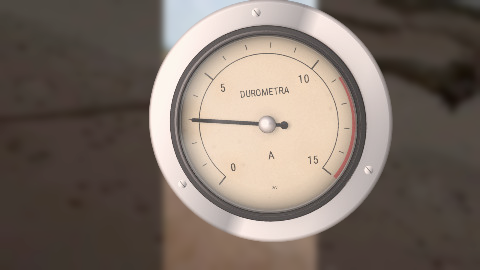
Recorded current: 3 A
